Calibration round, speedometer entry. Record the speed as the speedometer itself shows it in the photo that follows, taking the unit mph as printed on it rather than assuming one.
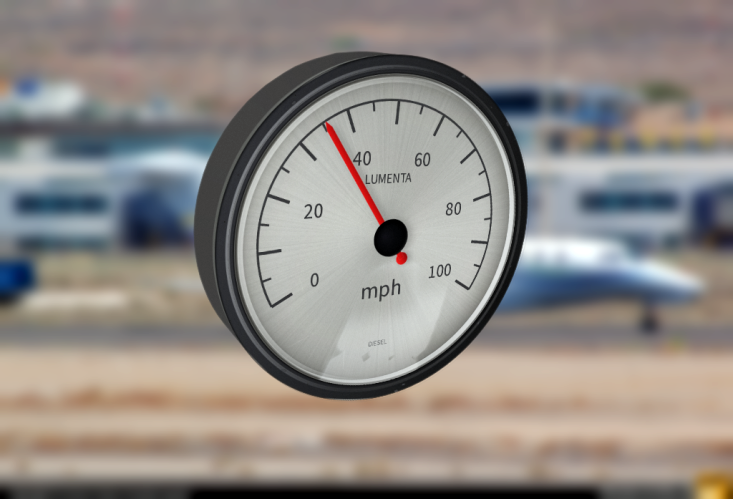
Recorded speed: 35 mph
